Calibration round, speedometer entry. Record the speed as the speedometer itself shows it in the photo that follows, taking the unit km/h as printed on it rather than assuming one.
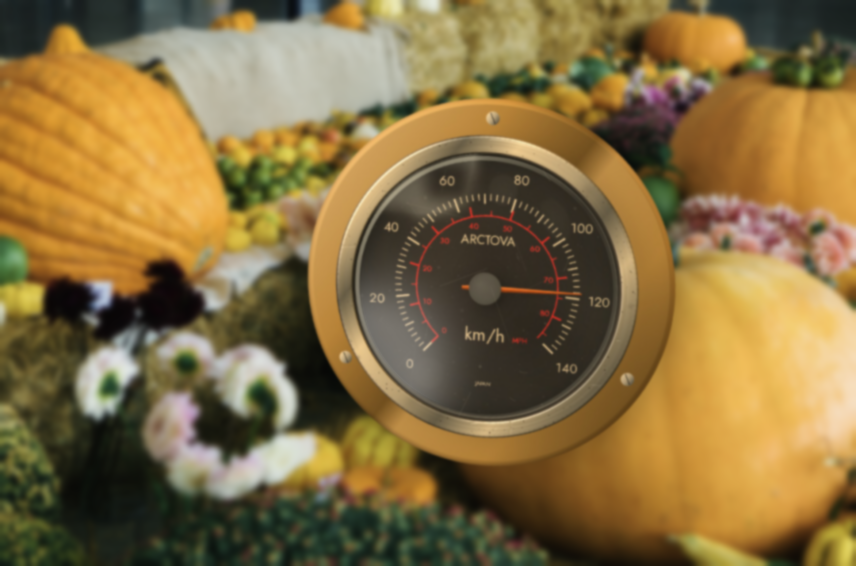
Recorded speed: 118 km/h
